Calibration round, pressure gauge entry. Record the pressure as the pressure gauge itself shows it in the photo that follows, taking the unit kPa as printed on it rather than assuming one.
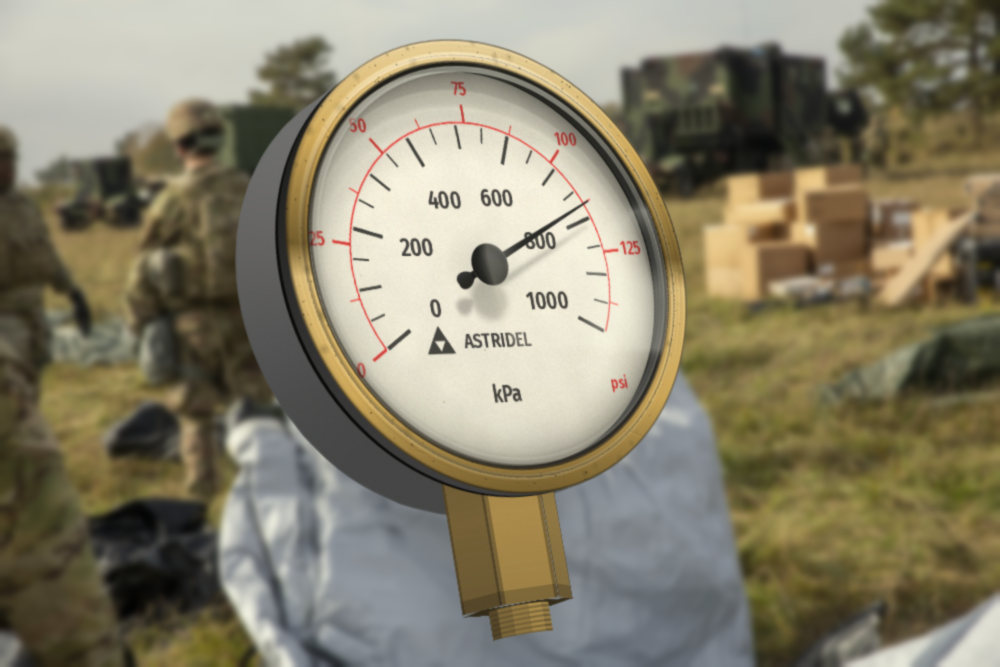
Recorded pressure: 775 kPa
